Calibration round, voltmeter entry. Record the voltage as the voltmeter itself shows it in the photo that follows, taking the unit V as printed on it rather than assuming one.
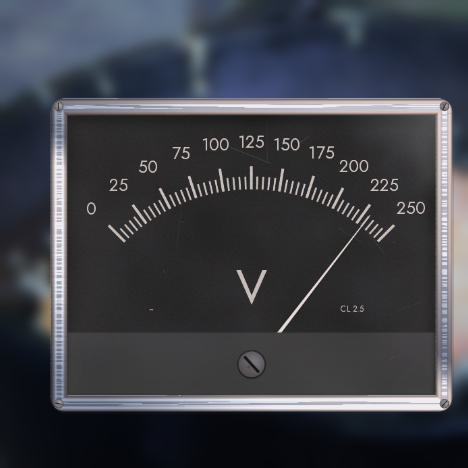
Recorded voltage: 230 V
